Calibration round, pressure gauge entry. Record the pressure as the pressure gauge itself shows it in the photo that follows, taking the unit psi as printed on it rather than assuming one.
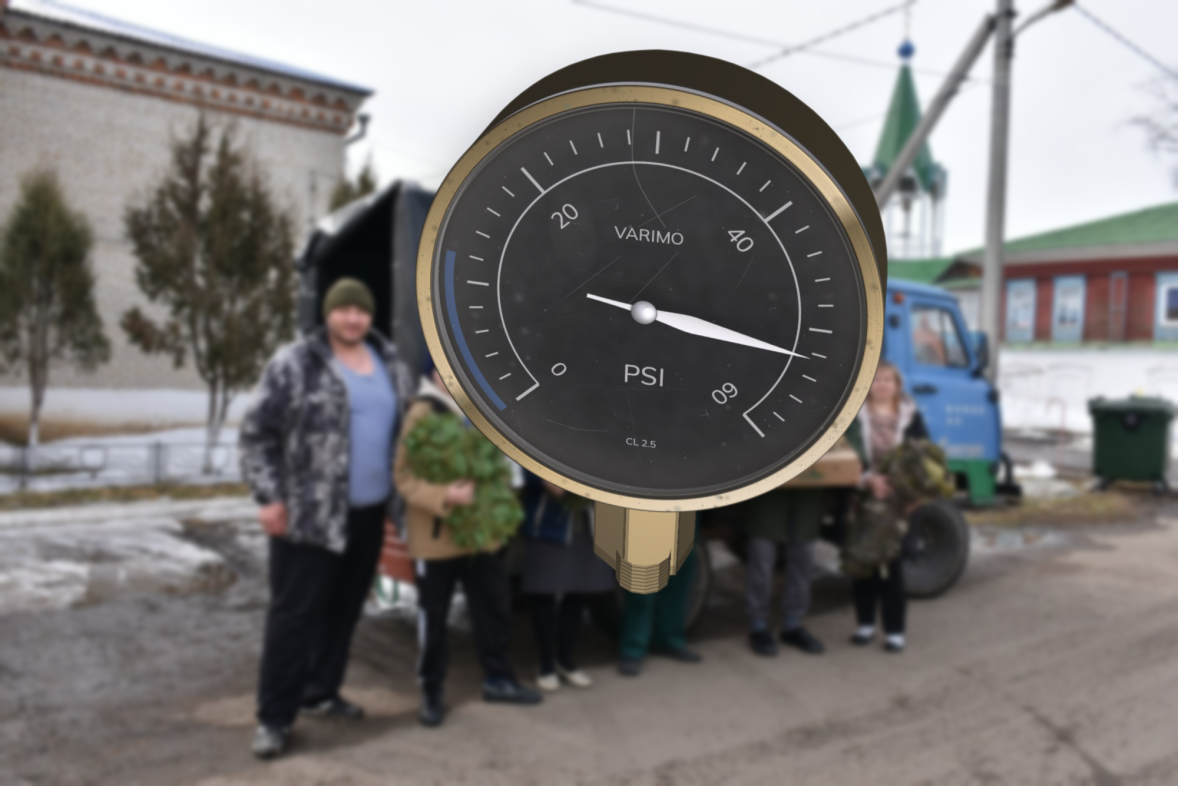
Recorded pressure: 52 psi
